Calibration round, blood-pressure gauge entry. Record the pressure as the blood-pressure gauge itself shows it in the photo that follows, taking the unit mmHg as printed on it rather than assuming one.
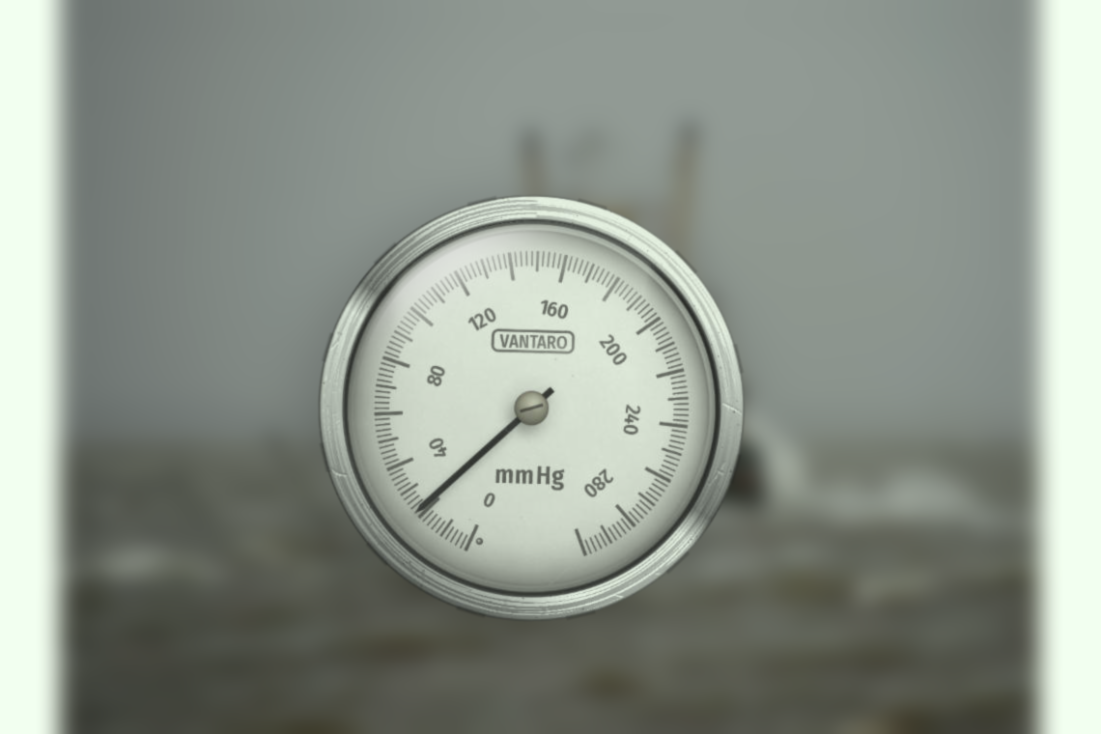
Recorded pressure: 22 mmHg
